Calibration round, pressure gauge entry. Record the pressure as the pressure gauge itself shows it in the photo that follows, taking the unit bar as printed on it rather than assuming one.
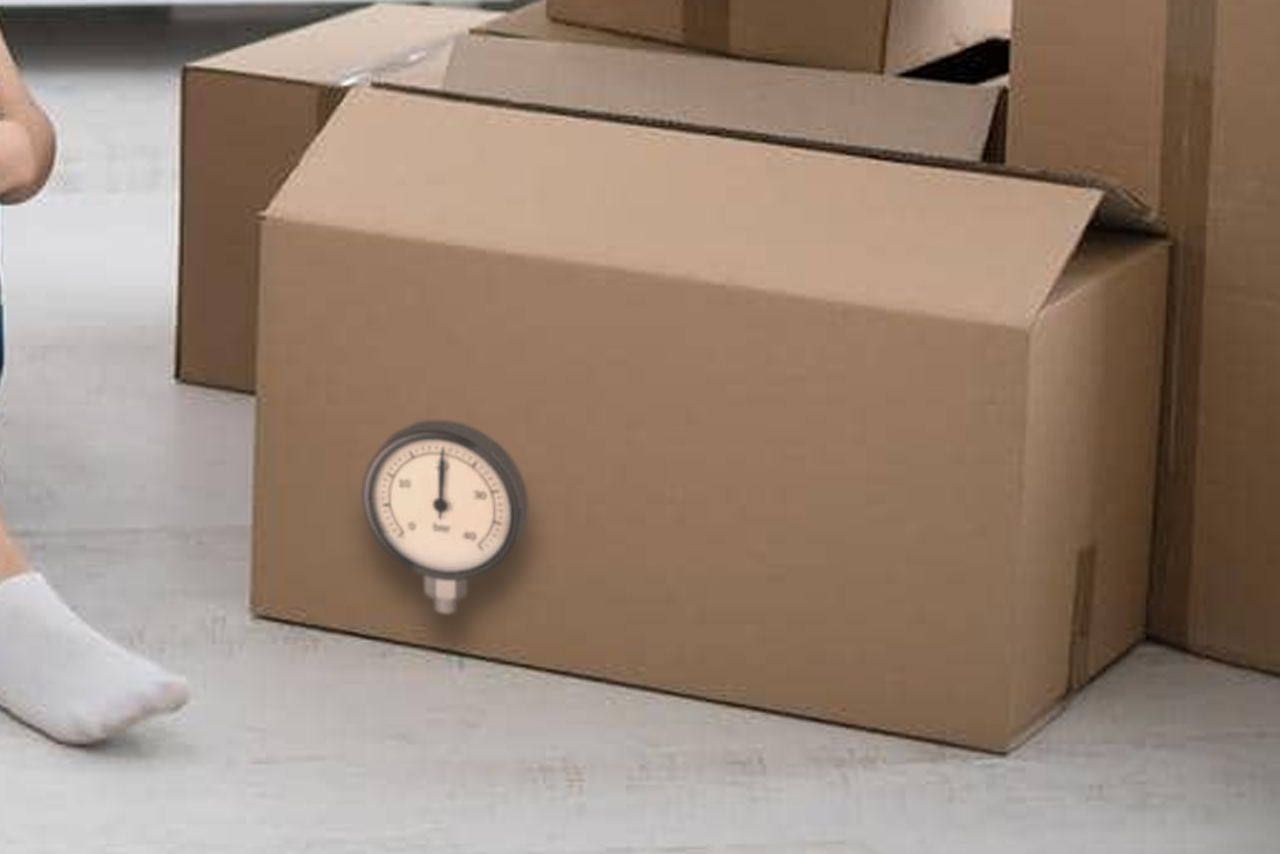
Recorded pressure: 20 bar
